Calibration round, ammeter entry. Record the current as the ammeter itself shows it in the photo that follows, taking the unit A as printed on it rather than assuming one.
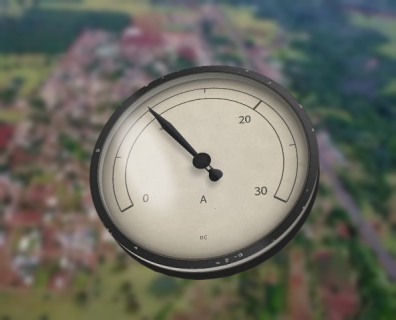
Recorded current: 10 A
